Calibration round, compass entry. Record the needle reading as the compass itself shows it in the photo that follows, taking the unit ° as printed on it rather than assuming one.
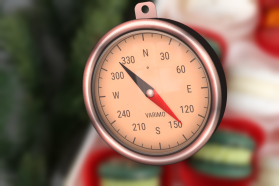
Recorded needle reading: 140 °
